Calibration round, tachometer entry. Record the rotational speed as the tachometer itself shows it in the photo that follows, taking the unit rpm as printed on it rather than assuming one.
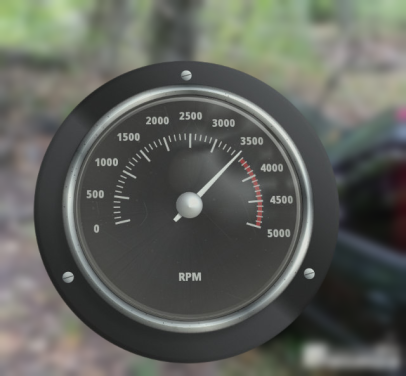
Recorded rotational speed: 3500 rpm
